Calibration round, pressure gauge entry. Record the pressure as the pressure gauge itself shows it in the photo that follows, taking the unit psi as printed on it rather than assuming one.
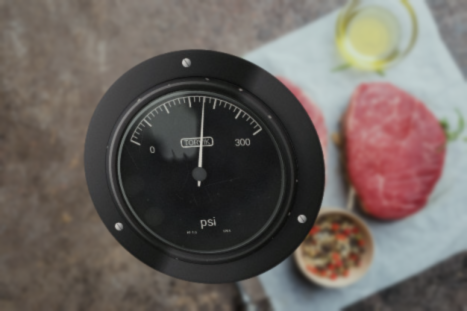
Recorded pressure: 180 psi
